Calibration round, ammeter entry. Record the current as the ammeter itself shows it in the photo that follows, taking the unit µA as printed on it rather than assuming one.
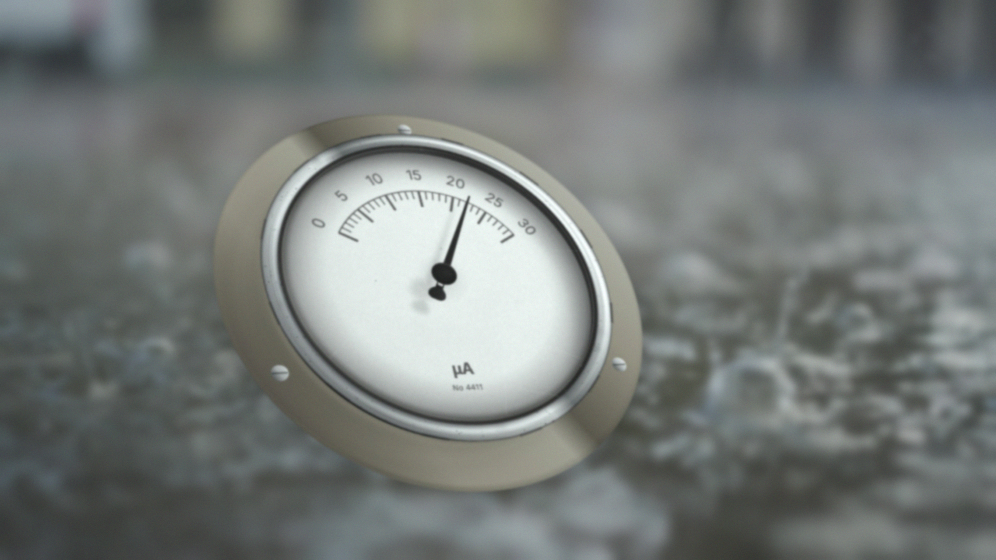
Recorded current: 22 µA
